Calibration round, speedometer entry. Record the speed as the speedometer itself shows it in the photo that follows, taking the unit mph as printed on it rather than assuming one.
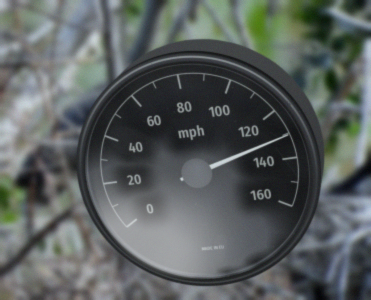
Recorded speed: 130 mph
